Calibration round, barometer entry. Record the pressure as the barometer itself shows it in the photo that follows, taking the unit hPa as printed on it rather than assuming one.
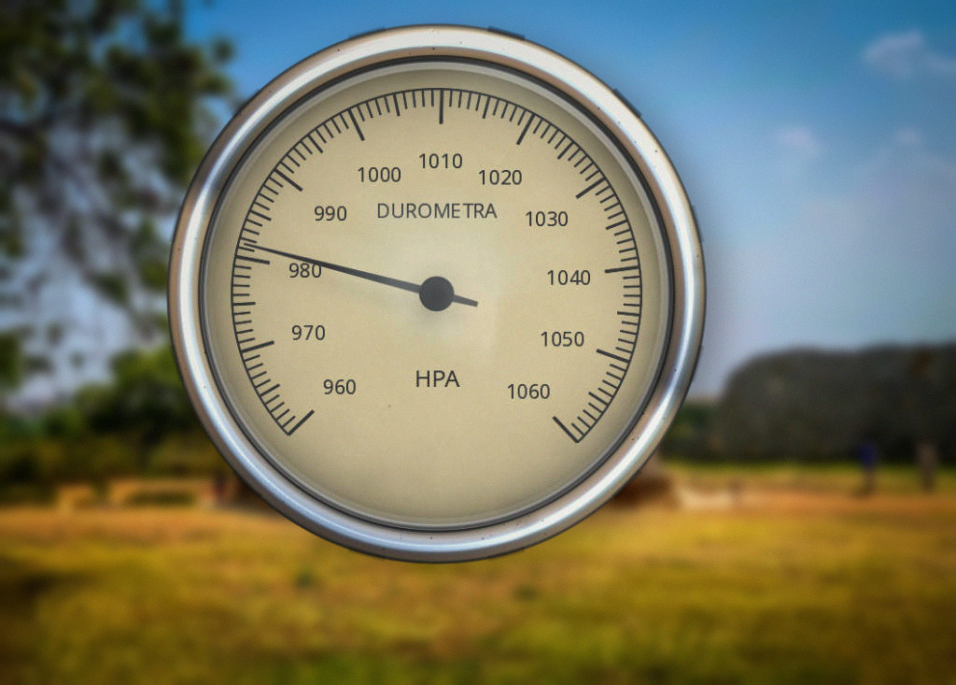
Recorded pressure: 981.5 hPa
